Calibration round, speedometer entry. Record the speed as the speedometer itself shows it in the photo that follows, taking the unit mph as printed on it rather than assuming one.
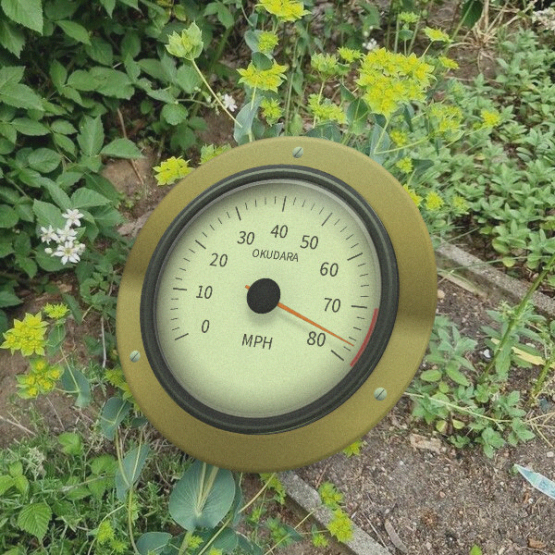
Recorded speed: 77 mph
